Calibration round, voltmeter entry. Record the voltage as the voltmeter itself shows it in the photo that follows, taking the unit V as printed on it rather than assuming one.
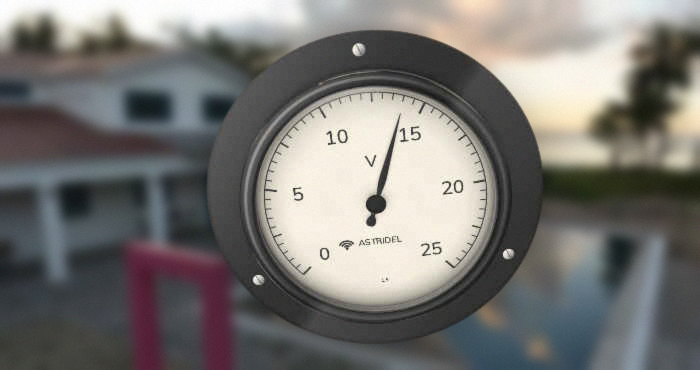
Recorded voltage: 14 V
